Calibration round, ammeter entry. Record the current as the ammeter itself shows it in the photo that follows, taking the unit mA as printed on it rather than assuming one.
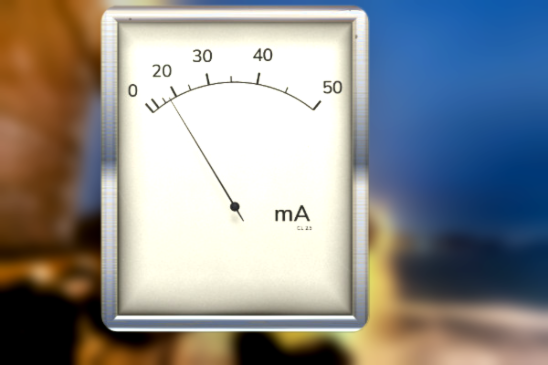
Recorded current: 17.5 mA
